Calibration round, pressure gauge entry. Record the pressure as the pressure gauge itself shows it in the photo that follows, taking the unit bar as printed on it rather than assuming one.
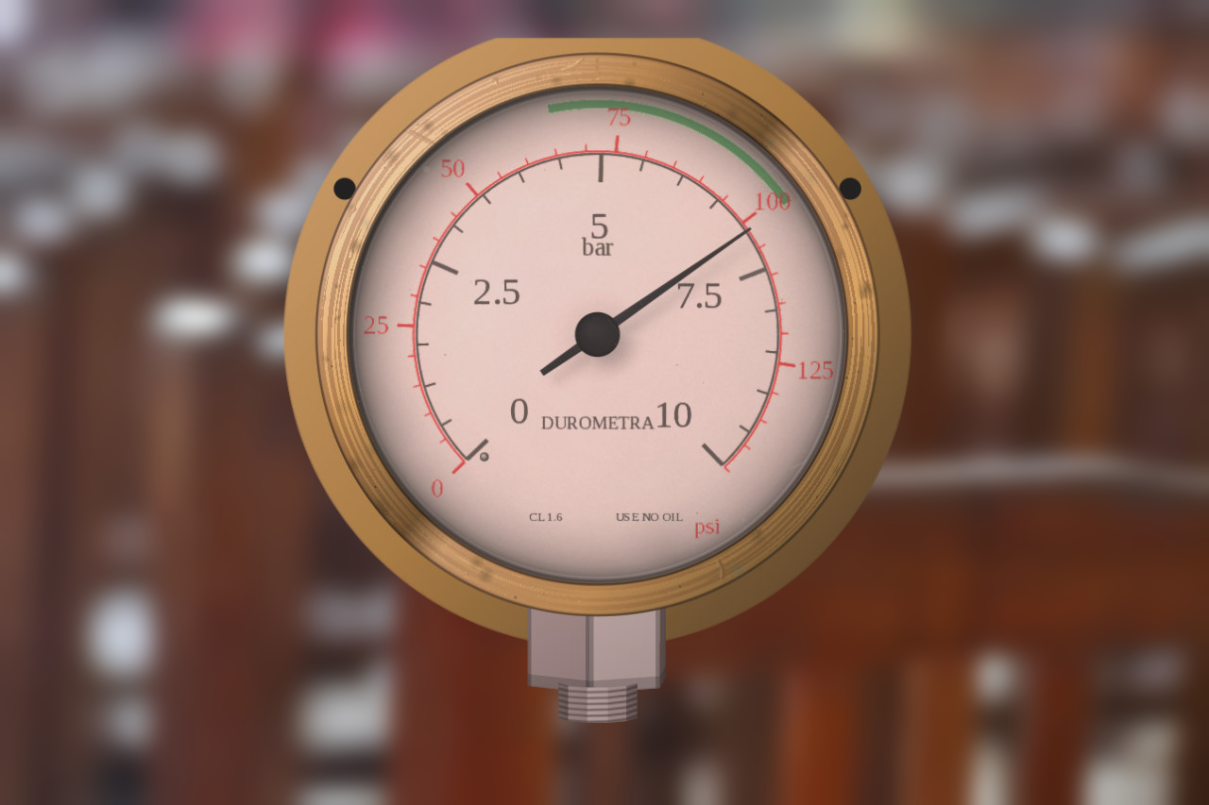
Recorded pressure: 7 bar
